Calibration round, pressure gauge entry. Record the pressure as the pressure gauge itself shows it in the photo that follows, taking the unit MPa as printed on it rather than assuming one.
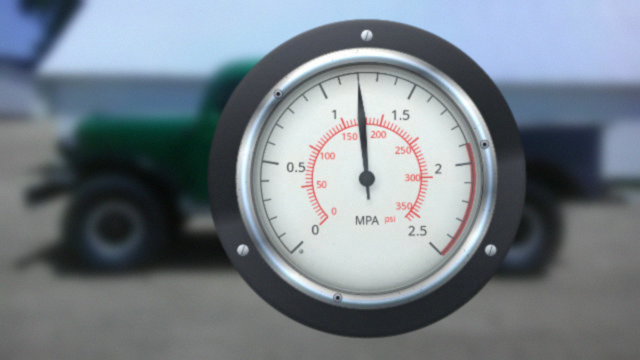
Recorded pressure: 1.2 MPa
